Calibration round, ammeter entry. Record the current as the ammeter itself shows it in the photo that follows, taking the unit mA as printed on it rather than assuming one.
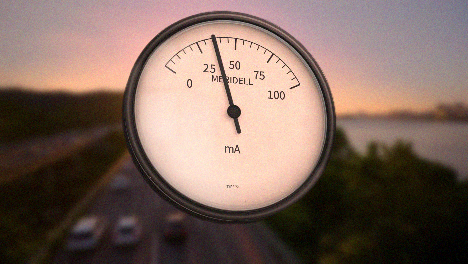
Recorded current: 35 mA
